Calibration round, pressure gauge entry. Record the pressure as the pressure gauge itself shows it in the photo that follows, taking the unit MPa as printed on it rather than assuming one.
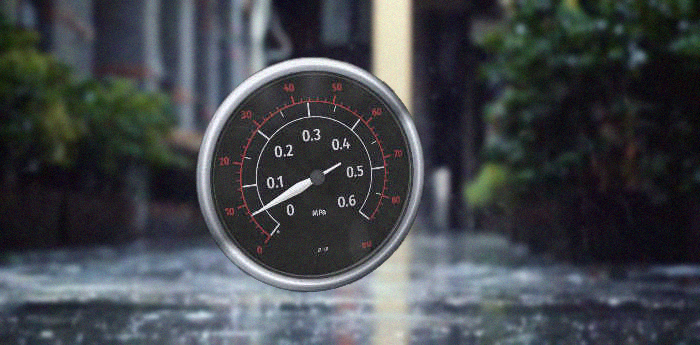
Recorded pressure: 0.05 MPa
